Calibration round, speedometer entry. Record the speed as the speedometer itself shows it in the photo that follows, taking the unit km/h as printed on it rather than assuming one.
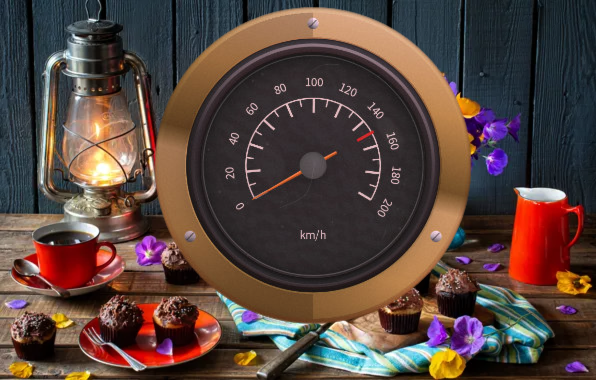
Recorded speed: 0 km/h
